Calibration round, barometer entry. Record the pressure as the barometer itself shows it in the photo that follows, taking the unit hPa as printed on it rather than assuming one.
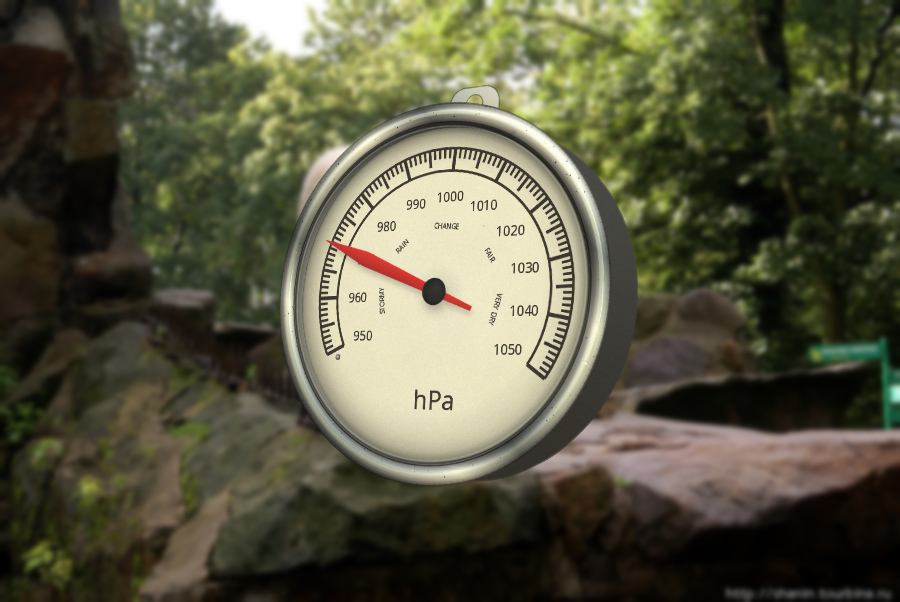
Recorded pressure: 970 hPa
